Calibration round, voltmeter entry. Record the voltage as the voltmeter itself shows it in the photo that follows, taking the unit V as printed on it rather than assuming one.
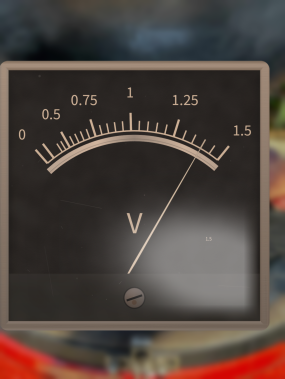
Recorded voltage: 1.4 V
